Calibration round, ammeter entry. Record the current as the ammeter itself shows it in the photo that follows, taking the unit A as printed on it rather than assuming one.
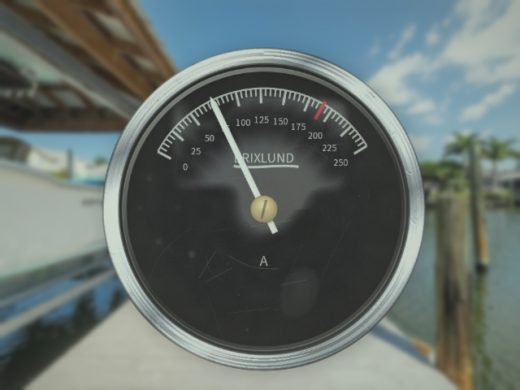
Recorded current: 75 A
